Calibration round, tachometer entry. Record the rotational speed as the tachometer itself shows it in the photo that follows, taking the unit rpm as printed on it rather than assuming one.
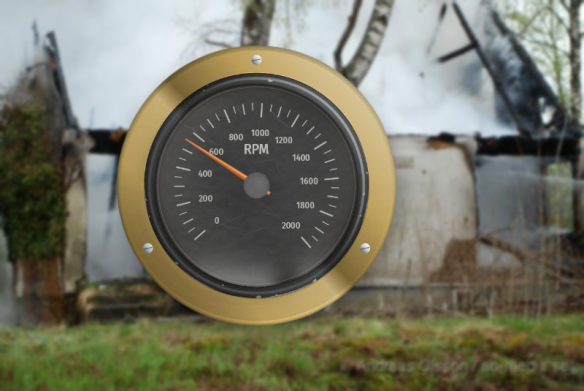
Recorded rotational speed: 550 rpm
